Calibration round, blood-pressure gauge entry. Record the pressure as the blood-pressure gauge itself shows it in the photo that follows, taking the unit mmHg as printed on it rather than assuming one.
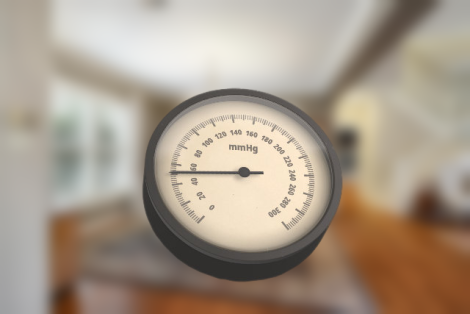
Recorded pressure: 50 mmHg
